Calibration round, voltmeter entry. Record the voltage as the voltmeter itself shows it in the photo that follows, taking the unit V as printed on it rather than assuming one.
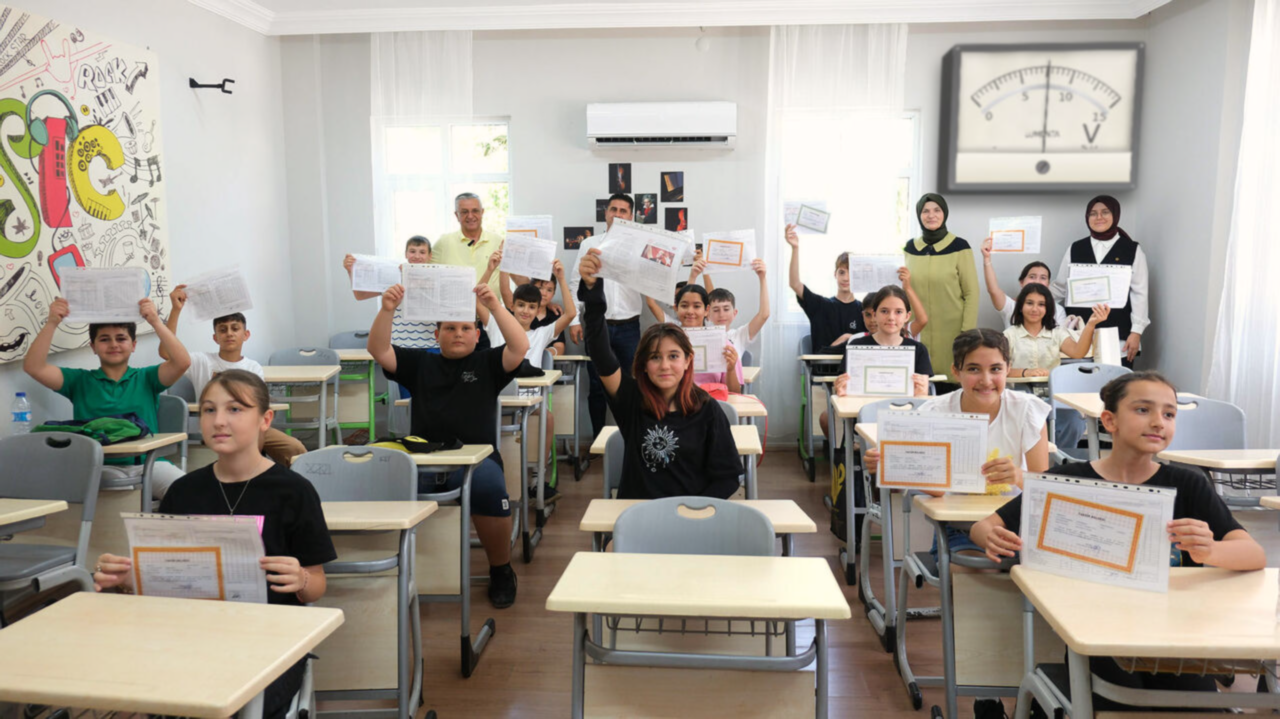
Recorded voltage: 7.5 V
